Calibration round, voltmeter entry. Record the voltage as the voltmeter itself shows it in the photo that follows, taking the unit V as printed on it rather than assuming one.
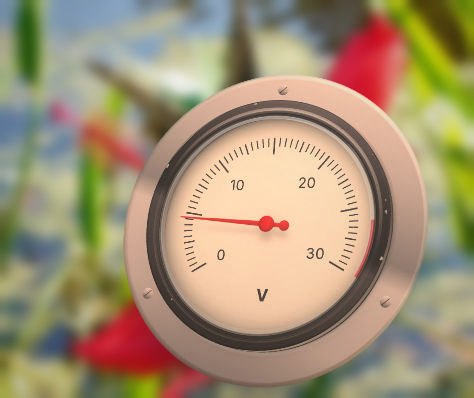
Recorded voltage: 4.5 V
